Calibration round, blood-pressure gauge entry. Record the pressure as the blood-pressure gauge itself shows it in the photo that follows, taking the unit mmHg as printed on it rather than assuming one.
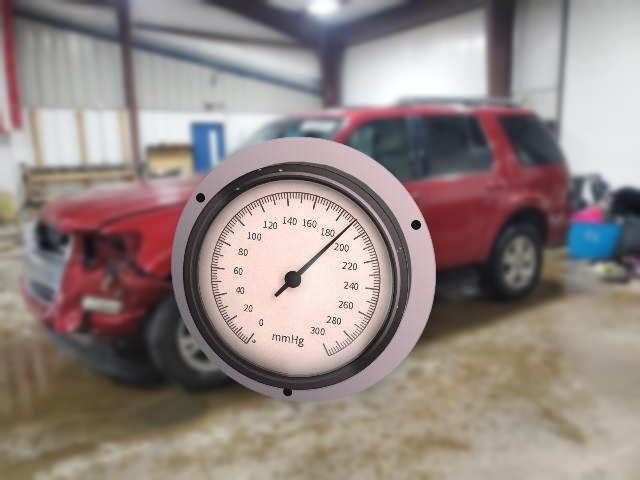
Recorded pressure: 190 mmHg
